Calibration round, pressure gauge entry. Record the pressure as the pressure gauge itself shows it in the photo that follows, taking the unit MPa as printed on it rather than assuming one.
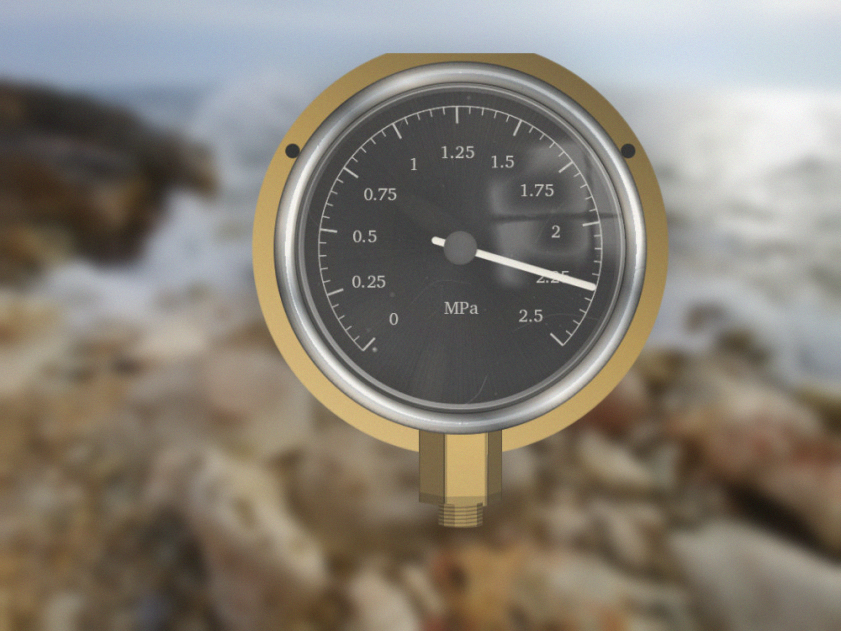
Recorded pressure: 2.25 MPa
